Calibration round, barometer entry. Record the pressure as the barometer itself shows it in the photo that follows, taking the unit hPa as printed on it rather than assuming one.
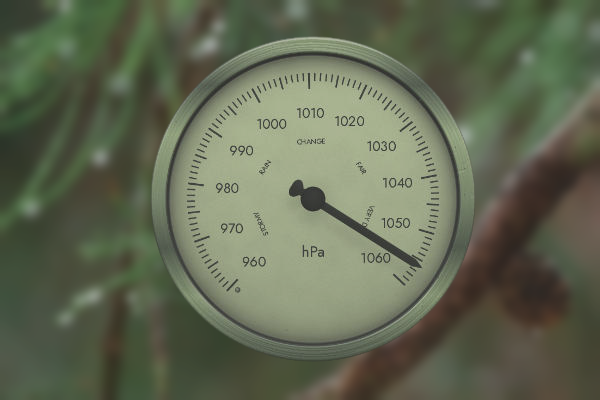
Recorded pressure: 1056 hPa
